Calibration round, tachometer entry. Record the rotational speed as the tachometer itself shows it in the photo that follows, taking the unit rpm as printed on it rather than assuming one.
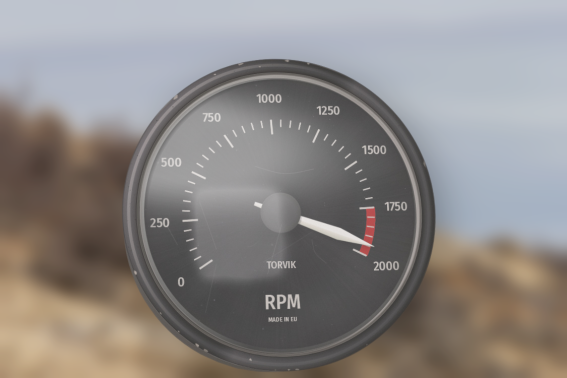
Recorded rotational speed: 1950 rpm
